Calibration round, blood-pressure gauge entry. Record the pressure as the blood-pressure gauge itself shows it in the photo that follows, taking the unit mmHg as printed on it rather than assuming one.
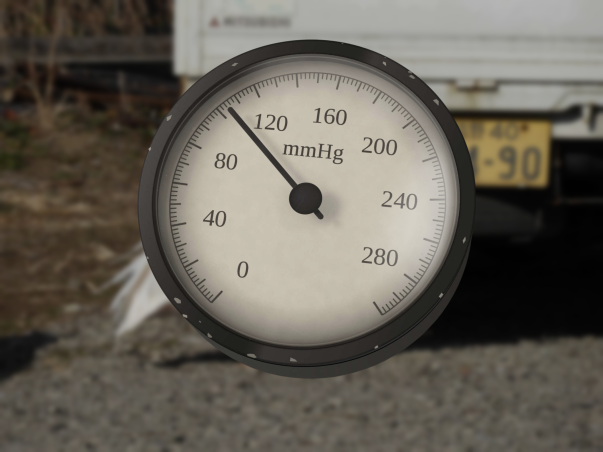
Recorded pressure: 104 mmHg
